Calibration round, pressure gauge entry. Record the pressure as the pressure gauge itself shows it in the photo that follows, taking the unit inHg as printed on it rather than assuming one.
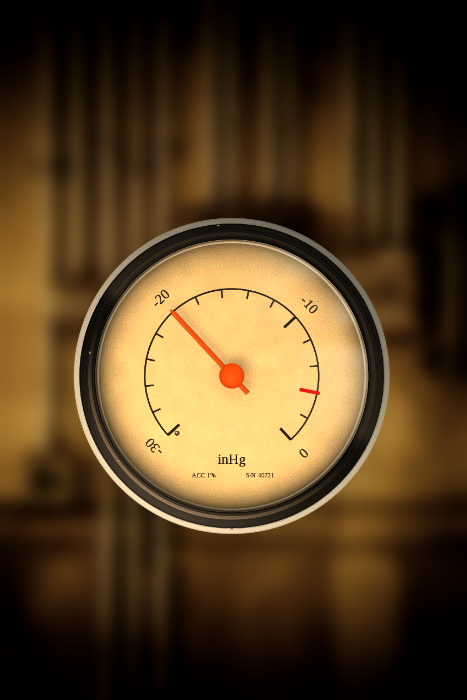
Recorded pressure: -20 inHg
